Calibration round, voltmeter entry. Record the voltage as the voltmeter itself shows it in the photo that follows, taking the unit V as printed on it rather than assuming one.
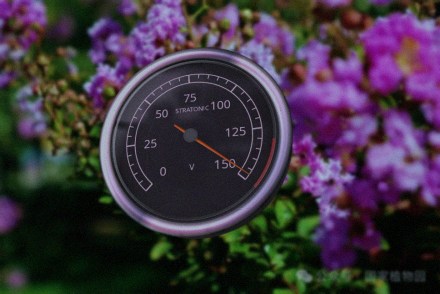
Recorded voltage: 147.5 V
